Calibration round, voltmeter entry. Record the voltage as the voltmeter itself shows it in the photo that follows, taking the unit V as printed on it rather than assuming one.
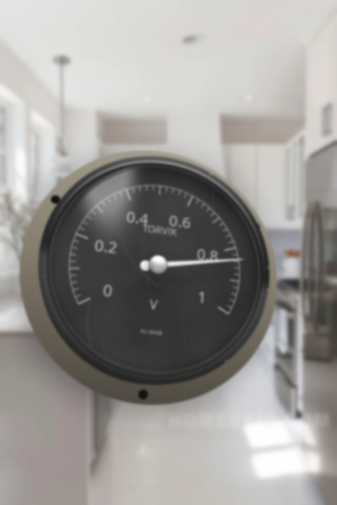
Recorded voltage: 0.84 V
